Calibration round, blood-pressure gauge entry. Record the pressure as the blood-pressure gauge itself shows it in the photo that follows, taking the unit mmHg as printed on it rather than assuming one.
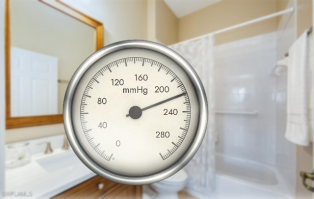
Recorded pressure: 220 mmHg
